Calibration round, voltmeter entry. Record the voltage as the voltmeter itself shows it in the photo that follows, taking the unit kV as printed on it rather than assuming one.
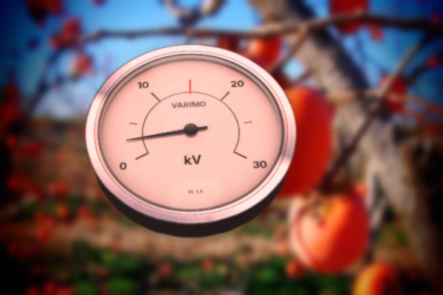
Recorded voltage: 2.5 kV
